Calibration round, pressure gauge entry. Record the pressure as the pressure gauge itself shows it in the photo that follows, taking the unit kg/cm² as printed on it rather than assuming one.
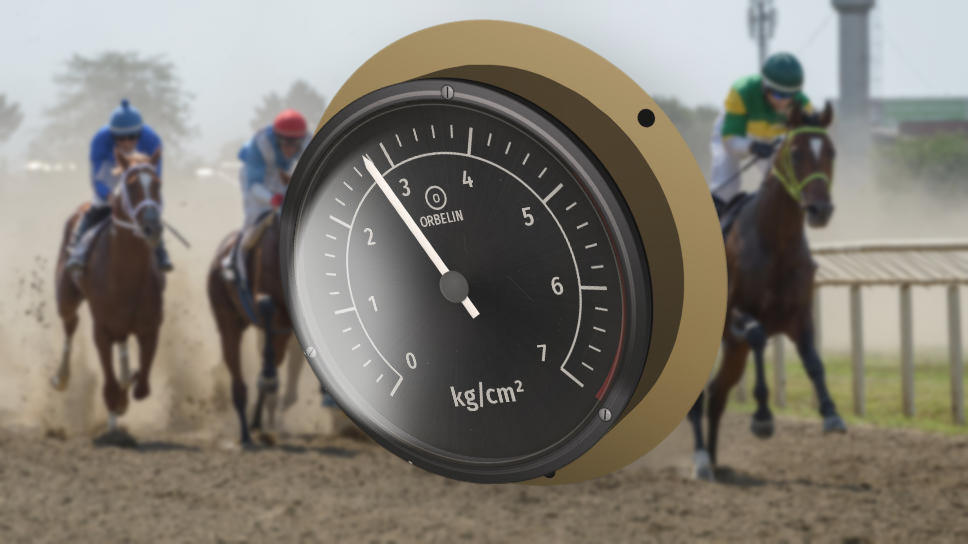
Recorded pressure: 2.8 kg/cm²
